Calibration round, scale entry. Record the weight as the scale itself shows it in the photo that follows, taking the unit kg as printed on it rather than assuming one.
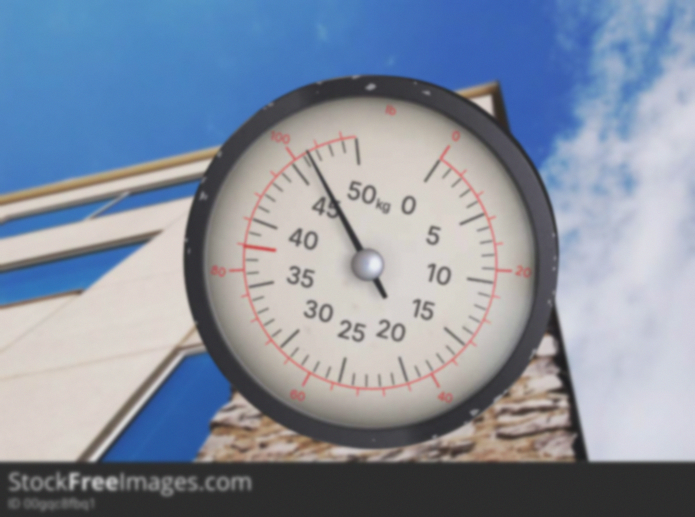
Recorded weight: 46.5 kg
